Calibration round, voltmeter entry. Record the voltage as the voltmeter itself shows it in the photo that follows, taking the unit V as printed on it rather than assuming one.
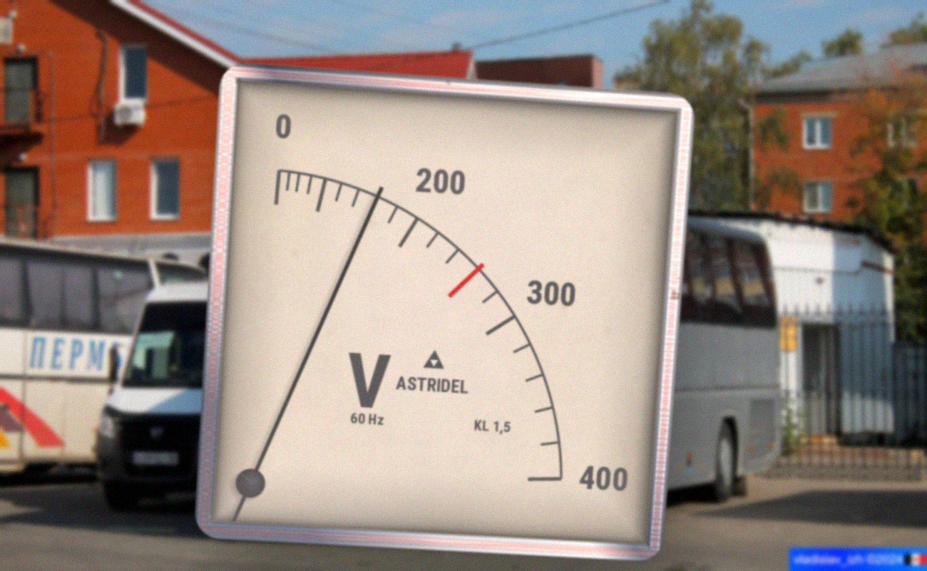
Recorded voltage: 160 V
